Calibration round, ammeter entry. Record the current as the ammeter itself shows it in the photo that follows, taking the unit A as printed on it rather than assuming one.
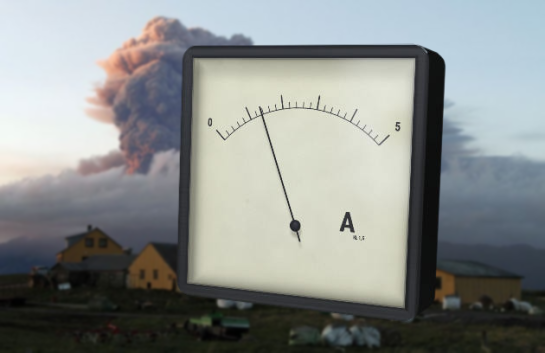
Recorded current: 1.4 A
